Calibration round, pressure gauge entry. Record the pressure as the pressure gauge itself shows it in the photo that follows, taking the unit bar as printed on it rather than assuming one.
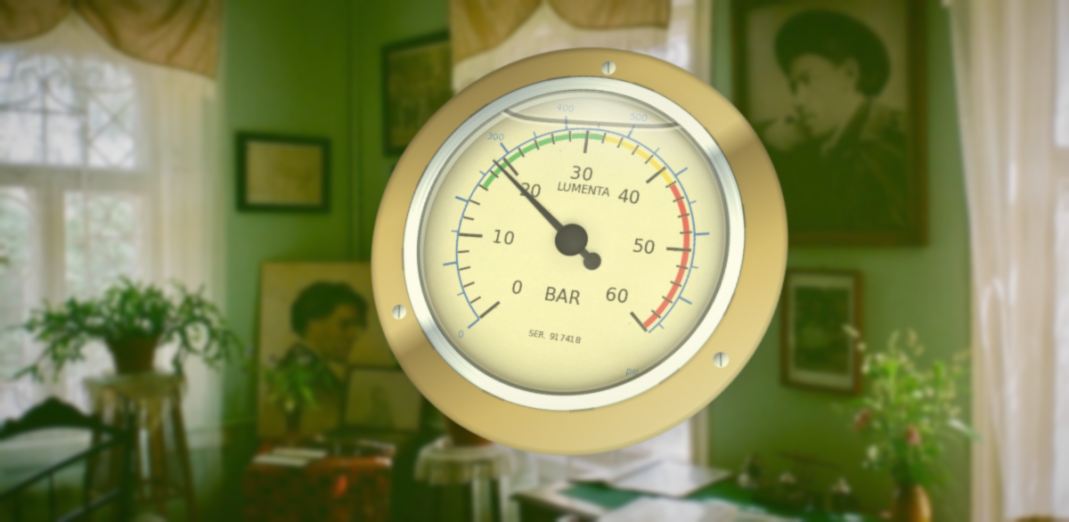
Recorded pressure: 19 bar
